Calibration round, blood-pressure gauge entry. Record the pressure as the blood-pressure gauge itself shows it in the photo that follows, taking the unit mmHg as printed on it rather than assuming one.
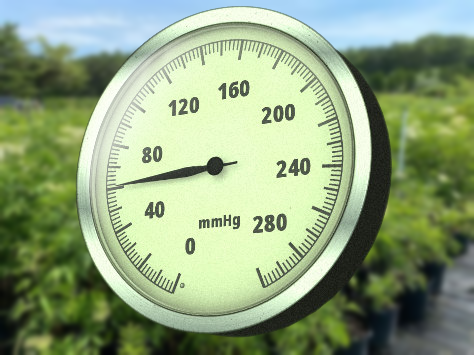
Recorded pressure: 60 mmHg
